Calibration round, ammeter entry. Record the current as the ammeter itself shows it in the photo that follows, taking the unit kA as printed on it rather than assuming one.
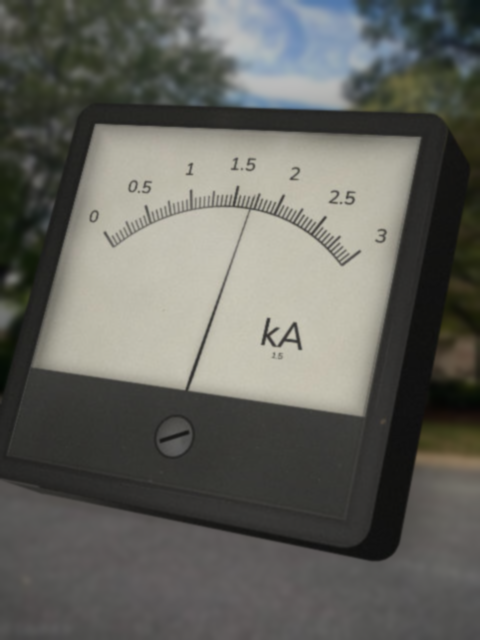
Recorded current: 1.75 kA
